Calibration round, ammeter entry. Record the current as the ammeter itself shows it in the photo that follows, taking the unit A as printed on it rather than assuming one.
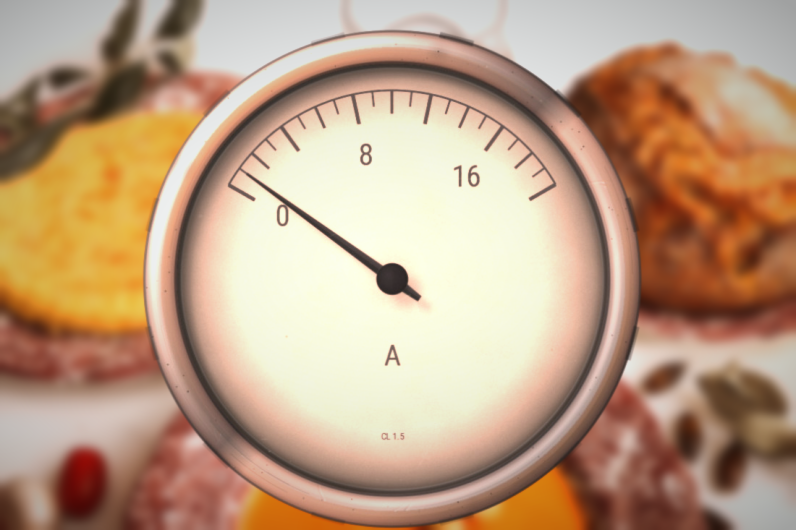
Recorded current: 1 A
